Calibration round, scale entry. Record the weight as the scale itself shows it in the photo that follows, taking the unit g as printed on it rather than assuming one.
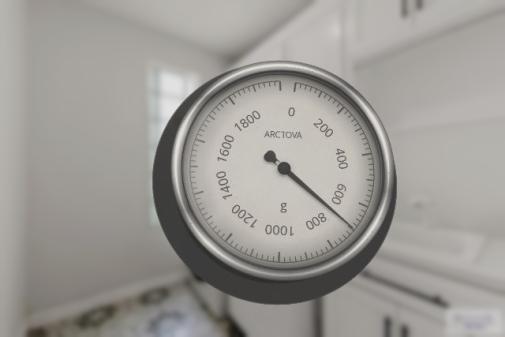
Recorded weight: 700 g
